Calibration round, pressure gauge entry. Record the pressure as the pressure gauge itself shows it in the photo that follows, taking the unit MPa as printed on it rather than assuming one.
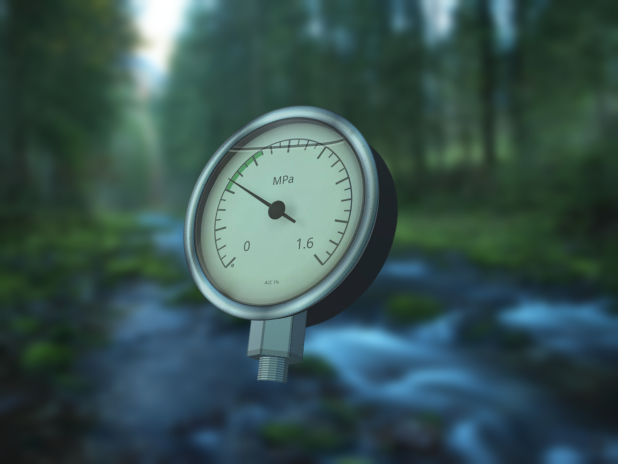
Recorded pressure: 0.45 MPa
